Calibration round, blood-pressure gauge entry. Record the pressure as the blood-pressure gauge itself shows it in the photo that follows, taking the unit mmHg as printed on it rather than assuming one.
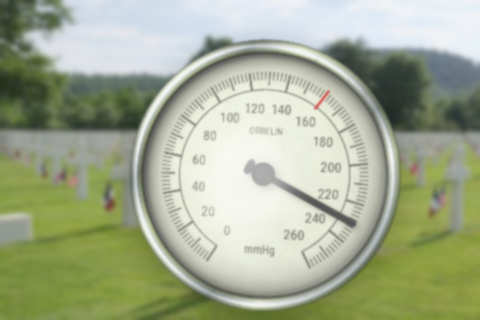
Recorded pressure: 230 mmHg
